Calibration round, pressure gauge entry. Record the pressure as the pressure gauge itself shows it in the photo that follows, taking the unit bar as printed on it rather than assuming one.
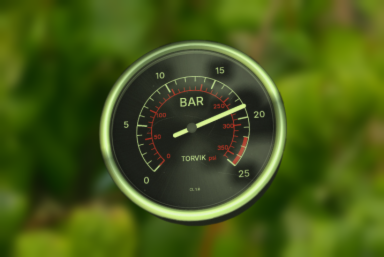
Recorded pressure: 19 bar
